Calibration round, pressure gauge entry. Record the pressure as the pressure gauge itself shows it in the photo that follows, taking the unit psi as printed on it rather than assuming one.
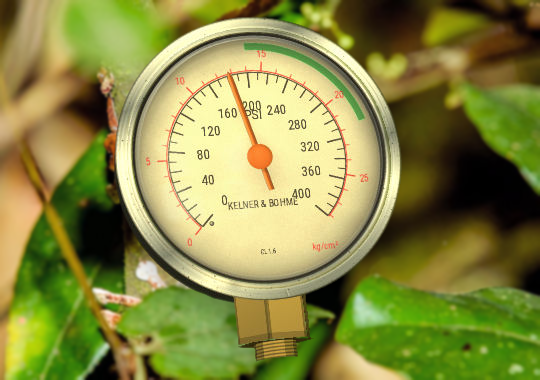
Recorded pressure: 180 psi
